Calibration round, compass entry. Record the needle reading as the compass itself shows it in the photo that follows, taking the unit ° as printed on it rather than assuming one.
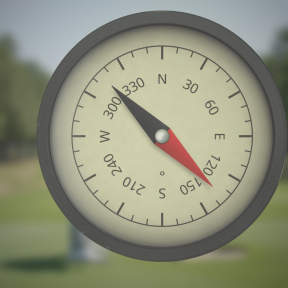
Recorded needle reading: 135 °
